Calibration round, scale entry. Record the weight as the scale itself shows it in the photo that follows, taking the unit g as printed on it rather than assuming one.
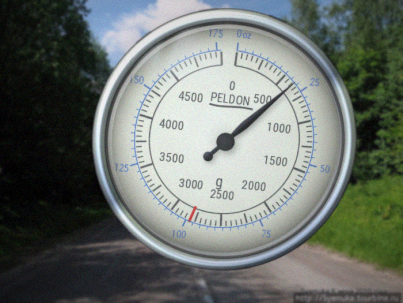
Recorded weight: 600 g
